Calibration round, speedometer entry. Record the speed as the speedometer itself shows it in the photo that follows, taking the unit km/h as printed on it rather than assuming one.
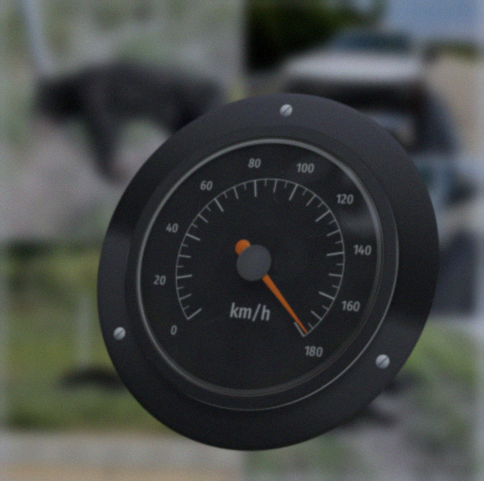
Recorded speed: 177.5 km/h
